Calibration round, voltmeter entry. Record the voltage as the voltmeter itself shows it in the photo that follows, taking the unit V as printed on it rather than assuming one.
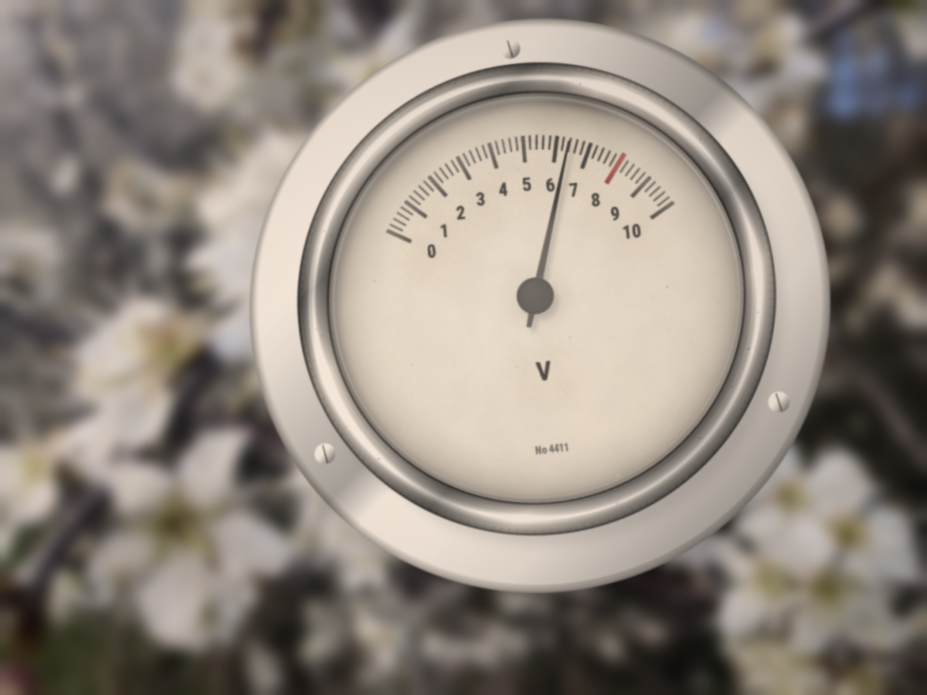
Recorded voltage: 6.4 V
